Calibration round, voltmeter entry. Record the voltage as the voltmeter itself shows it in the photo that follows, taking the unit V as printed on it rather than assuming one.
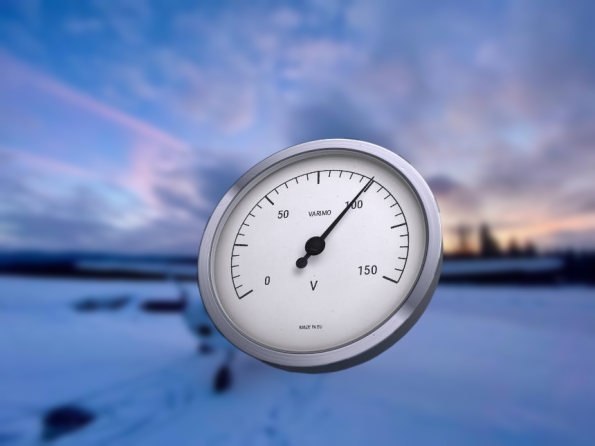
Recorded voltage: 100 V
